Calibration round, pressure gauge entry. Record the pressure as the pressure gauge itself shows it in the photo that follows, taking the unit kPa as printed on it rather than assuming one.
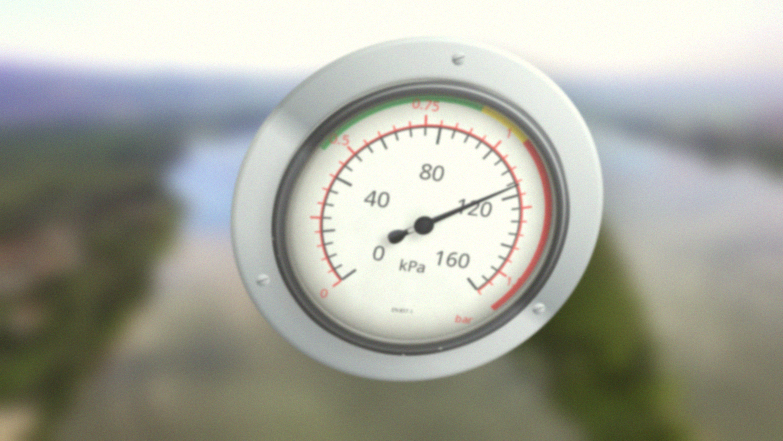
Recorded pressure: 115 kPa
